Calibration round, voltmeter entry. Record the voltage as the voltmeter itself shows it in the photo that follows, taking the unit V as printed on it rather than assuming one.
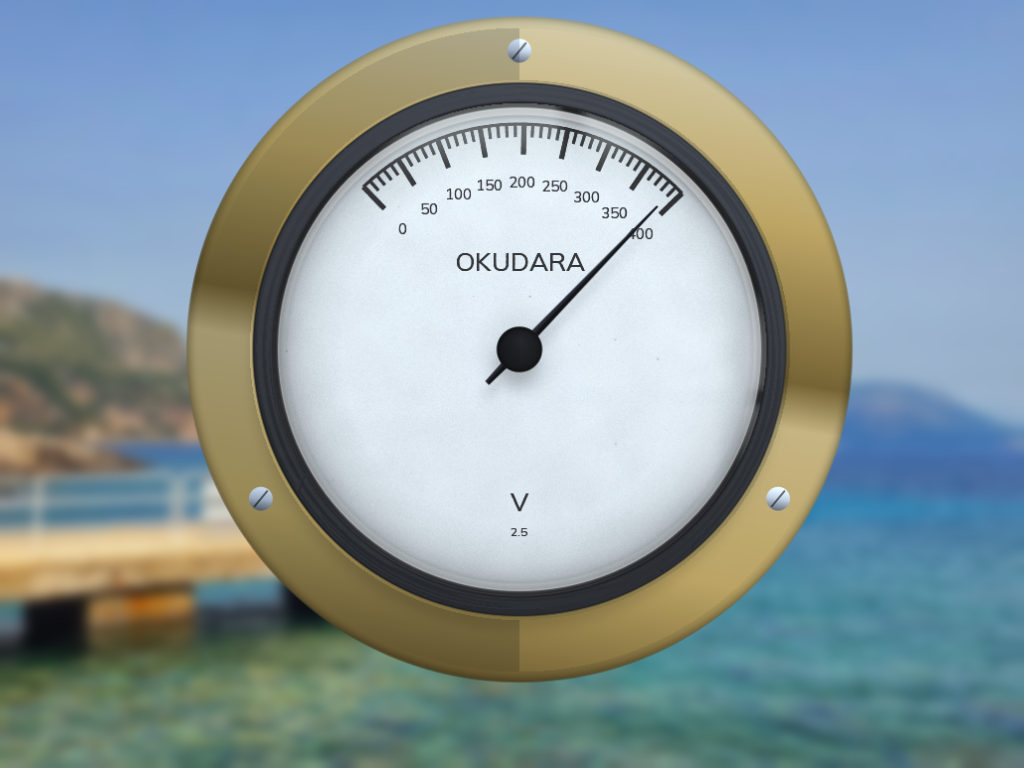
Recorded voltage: 390 V
